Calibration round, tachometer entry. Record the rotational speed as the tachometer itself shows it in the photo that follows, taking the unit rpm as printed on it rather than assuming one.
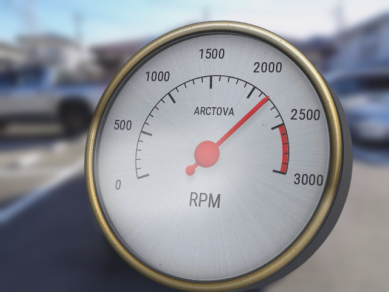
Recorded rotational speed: 2200 rpm
